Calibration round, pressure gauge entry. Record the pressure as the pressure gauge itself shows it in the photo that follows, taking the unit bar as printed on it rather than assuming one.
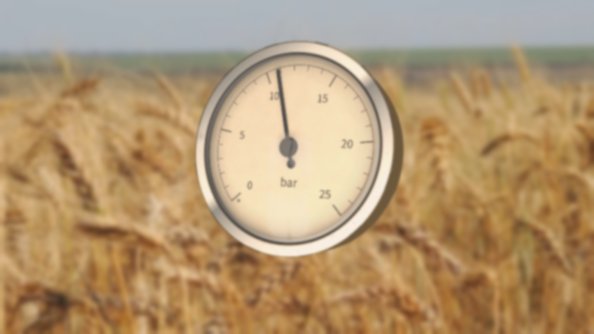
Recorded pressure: 11 bar
